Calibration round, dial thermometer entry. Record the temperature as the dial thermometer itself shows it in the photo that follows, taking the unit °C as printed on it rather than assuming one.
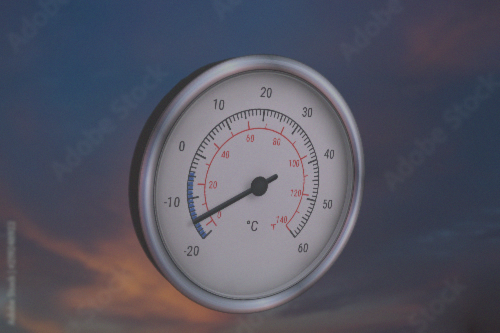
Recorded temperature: -15 °C
